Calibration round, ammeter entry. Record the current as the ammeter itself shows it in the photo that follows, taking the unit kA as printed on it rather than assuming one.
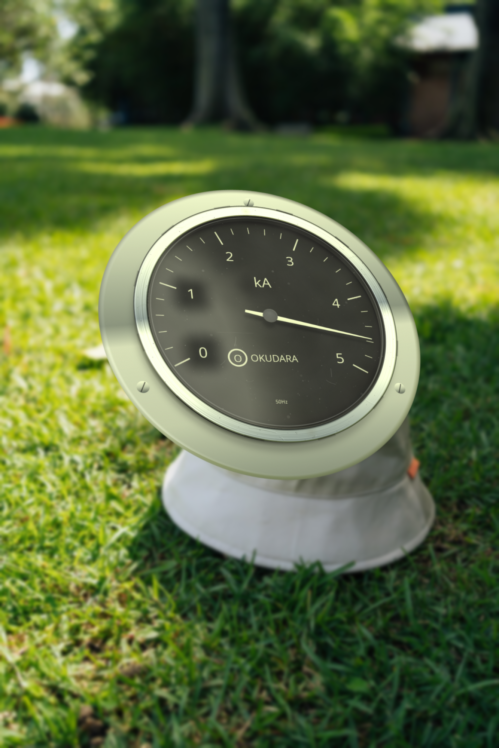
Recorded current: 4.6 kA
